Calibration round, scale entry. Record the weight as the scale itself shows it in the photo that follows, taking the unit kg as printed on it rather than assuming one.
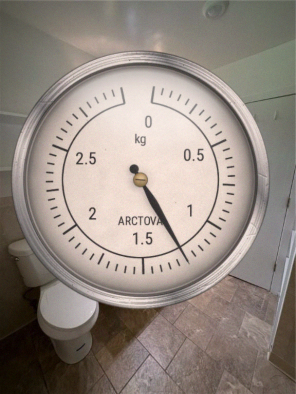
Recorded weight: 1.25 kg
